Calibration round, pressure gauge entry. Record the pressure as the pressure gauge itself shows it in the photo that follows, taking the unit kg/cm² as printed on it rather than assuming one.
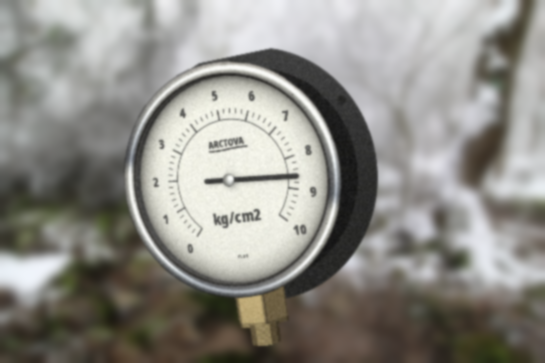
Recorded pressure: 8.6 kg/cm²
